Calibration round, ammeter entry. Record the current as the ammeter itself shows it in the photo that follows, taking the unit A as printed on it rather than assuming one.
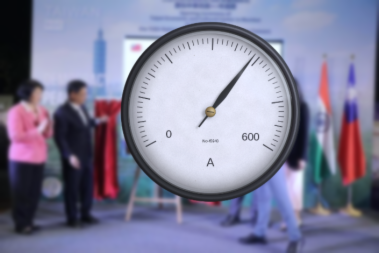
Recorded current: 390 A
